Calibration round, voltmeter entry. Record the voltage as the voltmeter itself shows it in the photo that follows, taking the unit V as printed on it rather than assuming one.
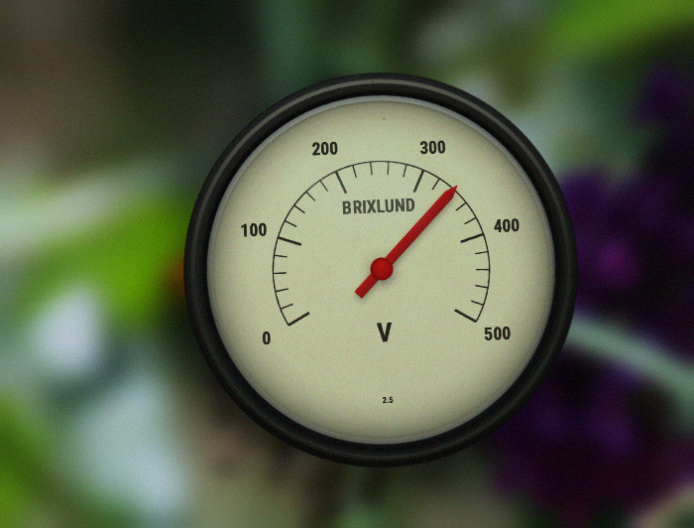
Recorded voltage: 340 V
